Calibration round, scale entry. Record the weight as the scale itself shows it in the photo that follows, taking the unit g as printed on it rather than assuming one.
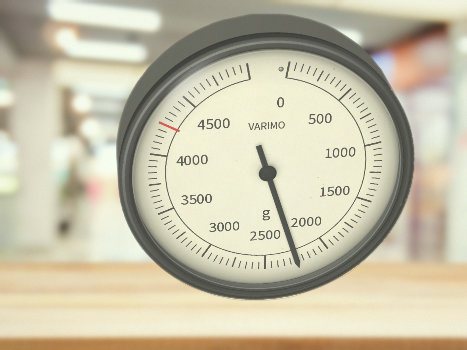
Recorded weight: 2250 g
